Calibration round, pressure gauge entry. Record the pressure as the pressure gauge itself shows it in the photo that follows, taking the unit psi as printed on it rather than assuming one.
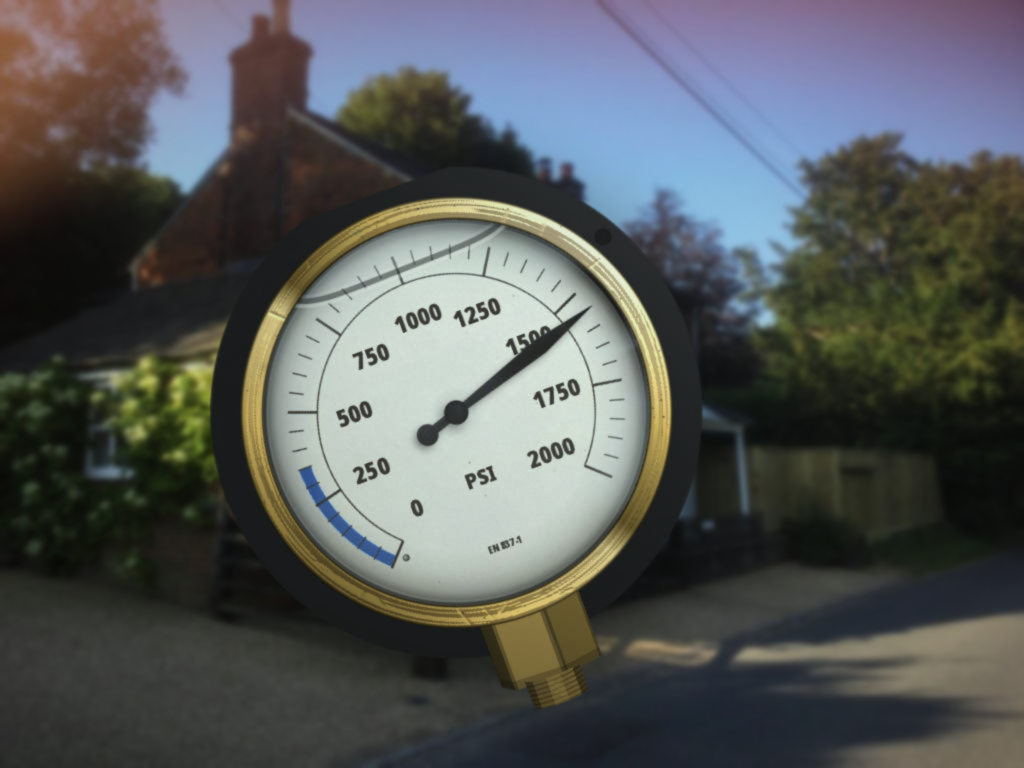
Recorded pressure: 1550 psi
